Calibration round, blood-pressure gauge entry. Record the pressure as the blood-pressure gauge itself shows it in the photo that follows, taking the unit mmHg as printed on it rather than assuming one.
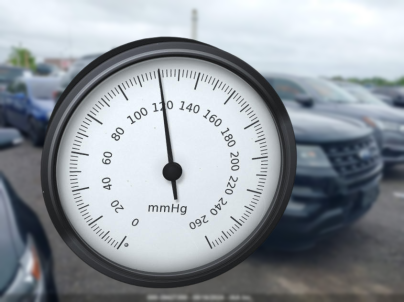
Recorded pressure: 120 mmHg
